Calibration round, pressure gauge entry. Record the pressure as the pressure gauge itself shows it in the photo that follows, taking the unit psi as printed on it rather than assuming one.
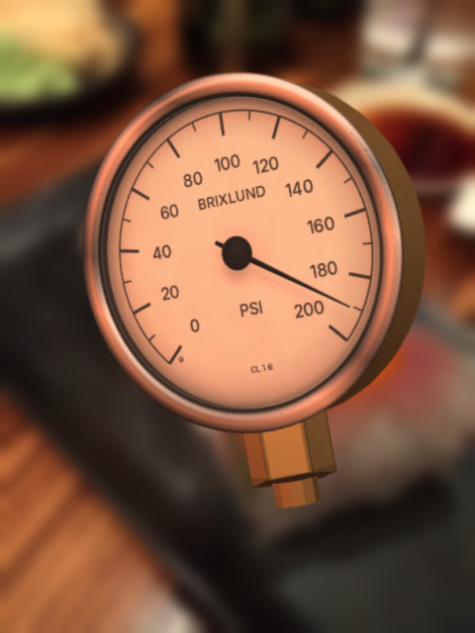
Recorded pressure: 190 psi
